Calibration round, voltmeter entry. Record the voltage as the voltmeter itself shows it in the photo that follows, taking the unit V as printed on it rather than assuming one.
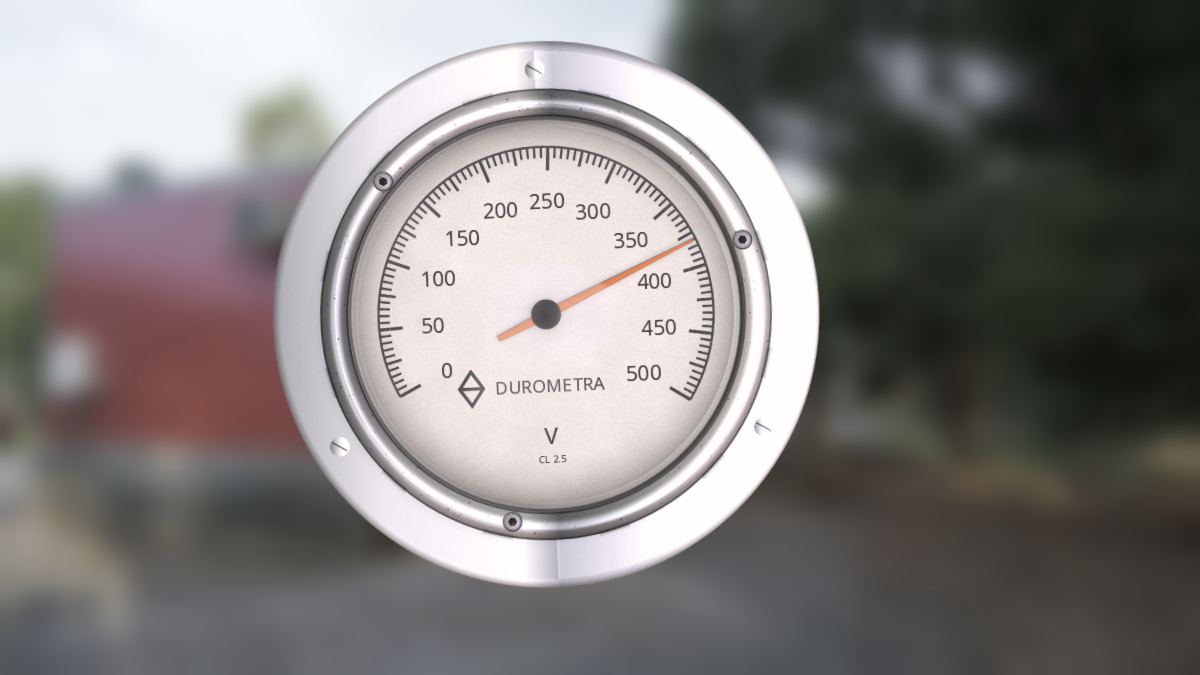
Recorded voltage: 380 V
